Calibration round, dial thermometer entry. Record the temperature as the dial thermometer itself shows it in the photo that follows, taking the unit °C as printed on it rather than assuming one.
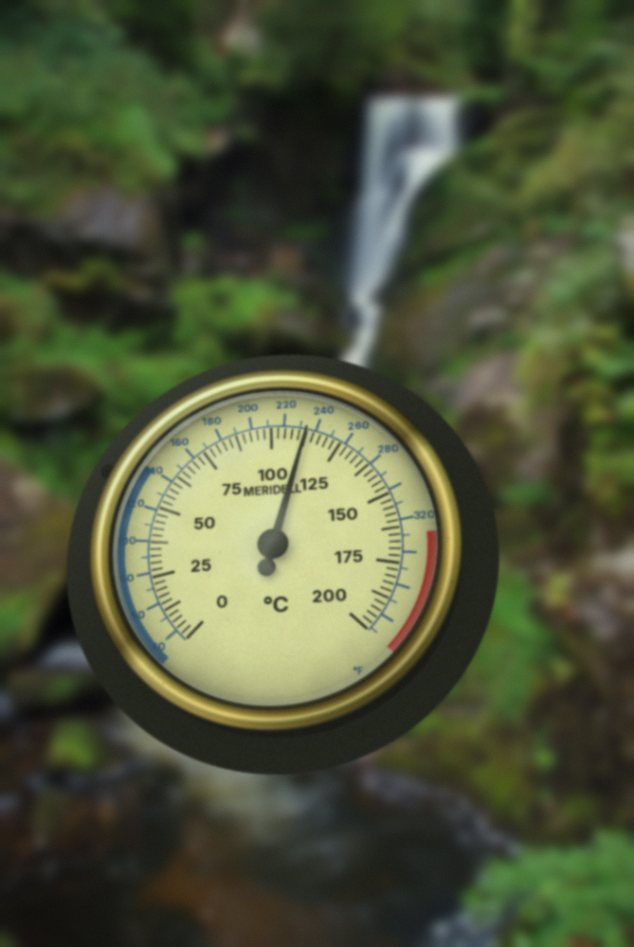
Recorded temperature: 112.5 °C
